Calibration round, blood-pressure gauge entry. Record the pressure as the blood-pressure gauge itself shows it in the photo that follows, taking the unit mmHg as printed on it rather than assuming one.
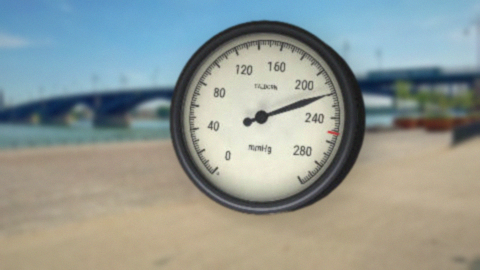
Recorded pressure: 220 mmHg
